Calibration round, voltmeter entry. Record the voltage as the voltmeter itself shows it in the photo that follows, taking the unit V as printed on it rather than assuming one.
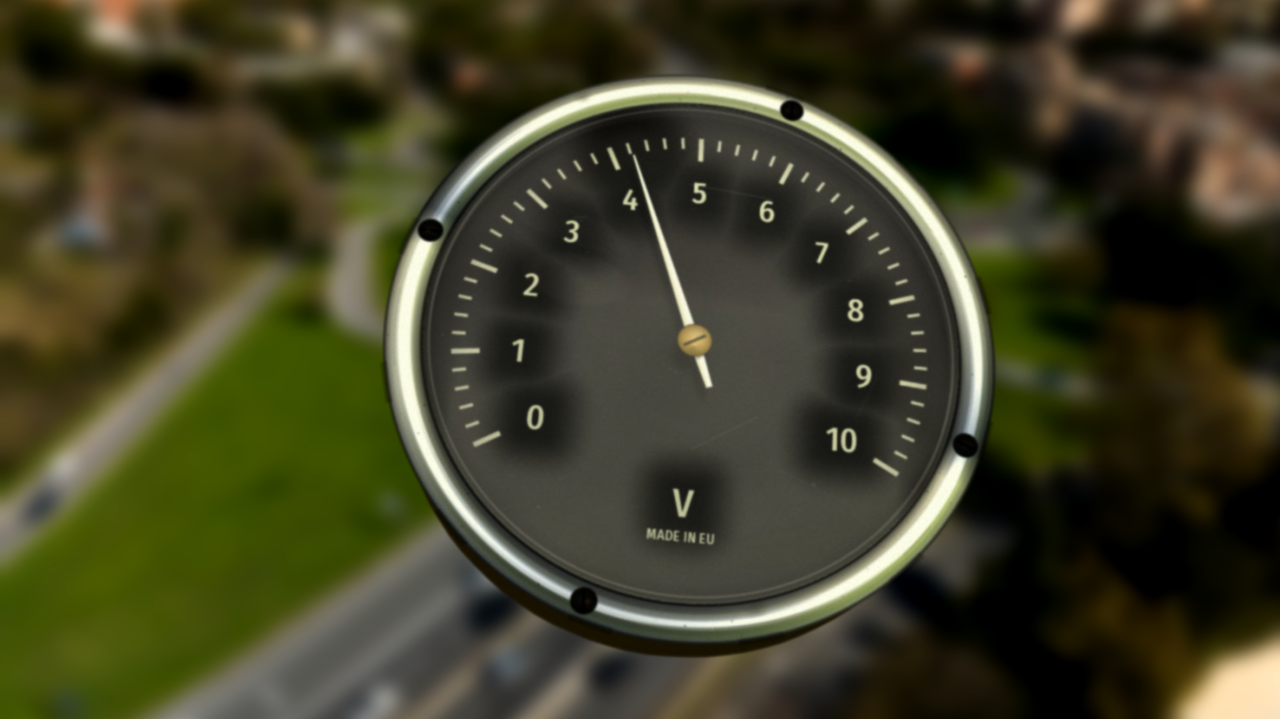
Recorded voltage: 4.2 V
